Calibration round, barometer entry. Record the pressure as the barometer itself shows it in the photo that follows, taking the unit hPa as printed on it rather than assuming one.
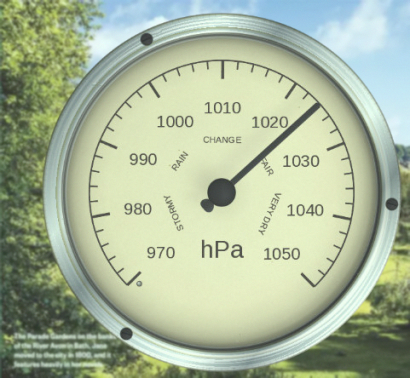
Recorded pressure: 1024 hPa
